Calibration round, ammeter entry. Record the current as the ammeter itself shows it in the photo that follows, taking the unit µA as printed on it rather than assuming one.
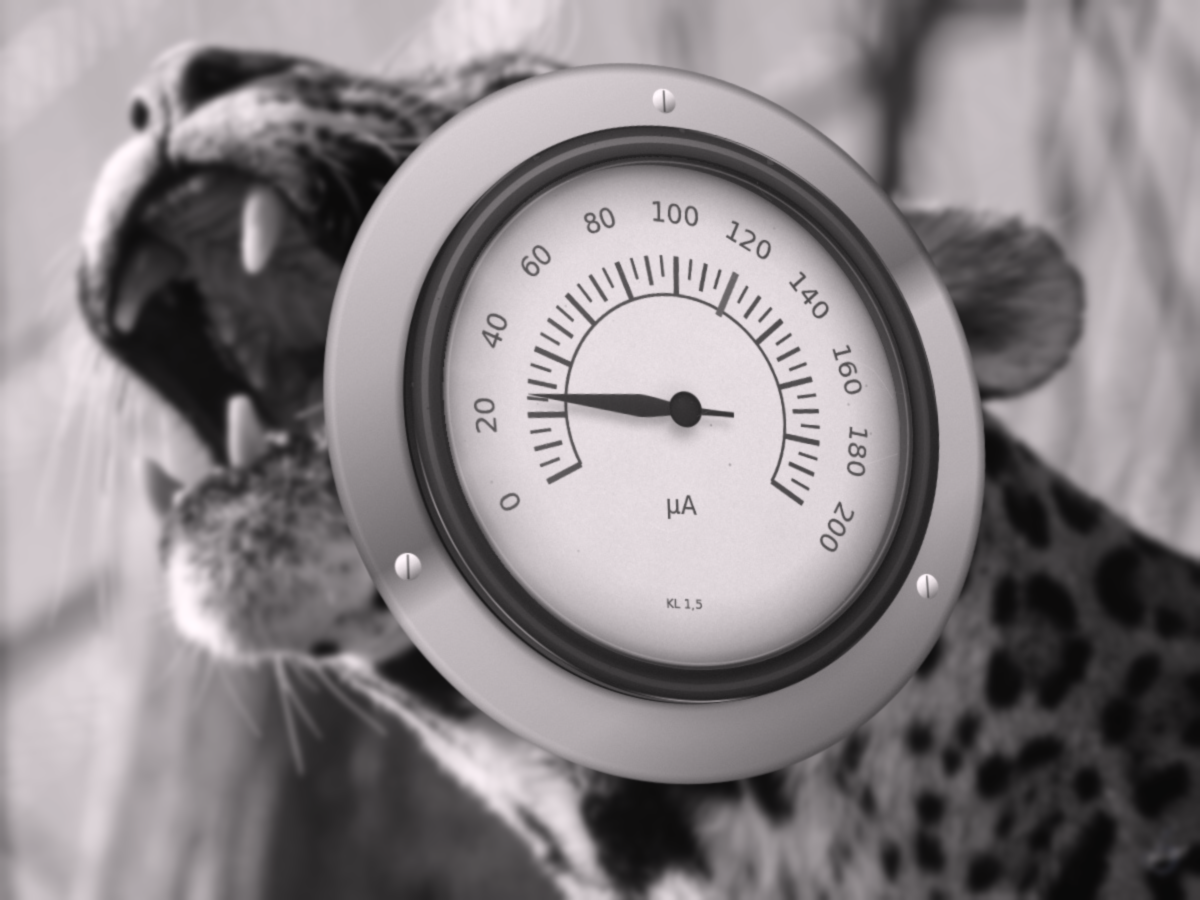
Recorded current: 25 µA
